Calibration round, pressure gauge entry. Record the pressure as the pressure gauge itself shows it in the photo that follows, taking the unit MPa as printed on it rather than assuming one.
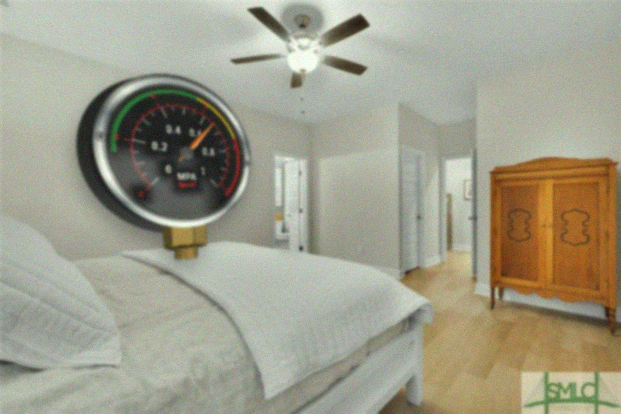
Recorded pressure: 0.65 MPa
